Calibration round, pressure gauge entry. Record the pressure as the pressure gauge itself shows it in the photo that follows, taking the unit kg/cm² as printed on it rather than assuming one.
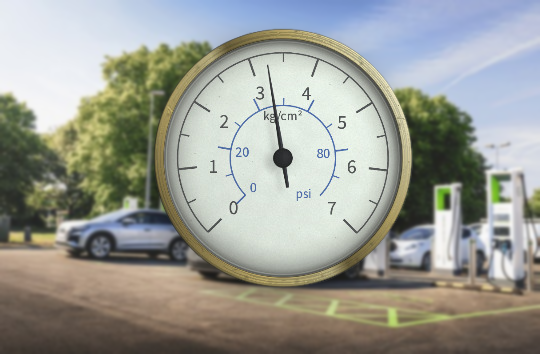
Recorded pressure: 3.25 kg/cm²
